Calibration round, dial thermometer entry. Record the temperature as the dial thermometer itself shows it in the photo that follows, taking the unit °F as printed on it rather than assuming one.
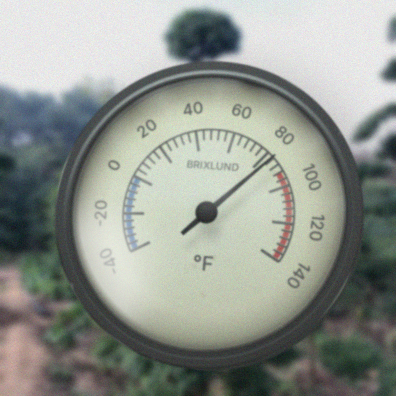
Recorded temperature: 84 °F
